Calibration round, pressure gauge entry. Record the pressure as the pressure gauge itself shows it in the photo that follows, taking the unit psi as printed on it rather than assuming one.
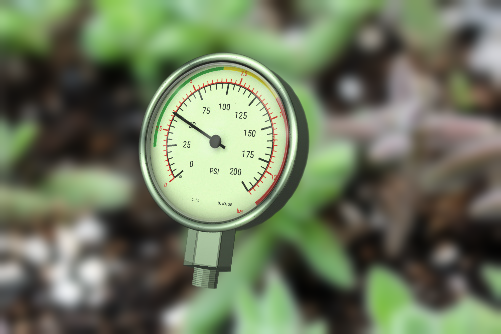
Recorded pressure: 50 psi
